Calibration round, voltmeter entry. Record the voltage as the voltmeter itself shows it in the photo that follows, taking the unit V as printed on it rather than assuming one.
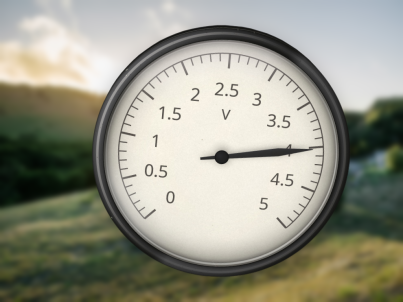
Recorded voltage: 4 V
